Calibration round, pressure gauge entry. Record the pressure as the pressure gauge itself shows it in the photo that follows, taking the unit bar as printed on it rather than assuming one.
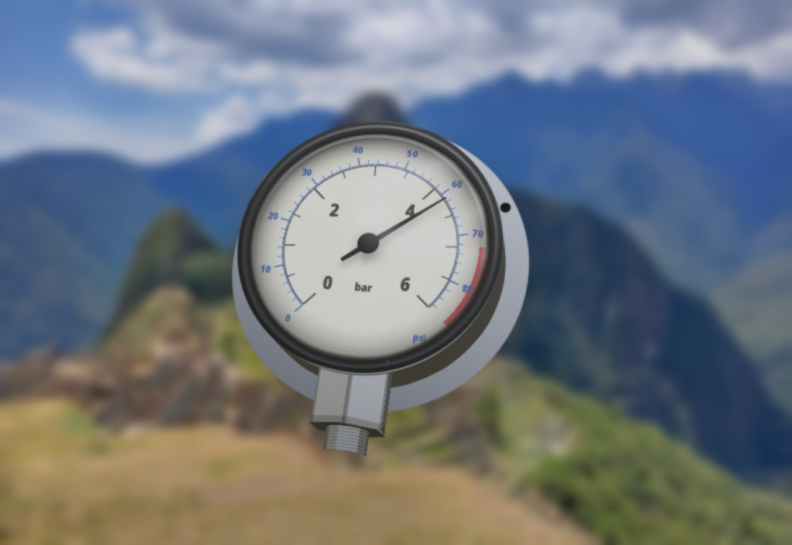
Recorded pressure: 4.25 bar
